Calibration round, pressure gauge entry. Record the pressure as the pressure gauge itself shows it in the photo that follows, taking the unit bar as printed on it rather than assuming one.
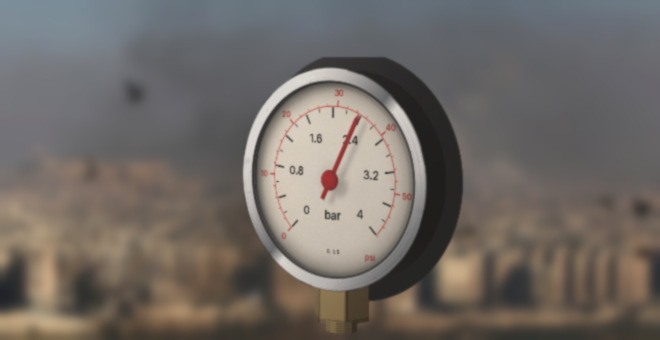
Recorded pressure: 2.4 bar
